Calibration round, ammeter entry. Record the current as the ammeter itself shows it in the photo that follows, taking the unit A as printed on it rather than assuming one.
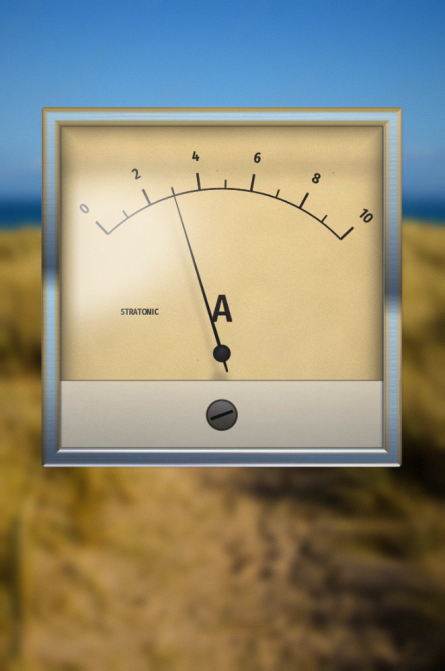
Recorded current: 3 A
